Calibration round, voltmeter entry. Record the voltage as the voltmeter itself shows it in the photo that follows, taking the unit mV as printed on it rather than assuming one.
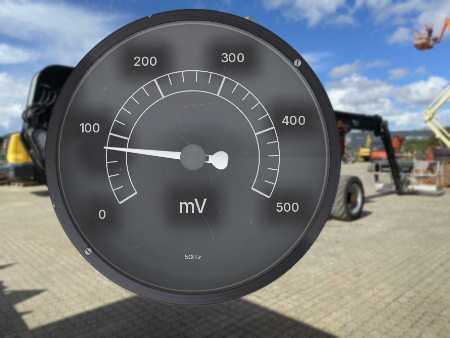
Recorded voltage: 80 mV
